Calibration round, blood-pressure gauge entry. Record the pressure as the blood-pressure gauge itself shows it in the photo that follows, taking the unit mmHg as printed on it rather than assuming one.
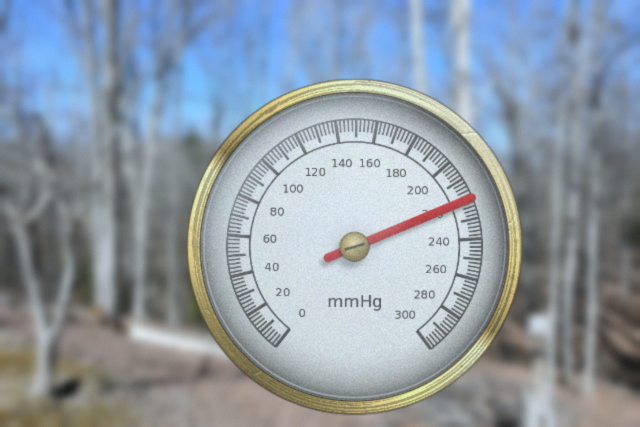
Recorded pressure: 220 mmHg
